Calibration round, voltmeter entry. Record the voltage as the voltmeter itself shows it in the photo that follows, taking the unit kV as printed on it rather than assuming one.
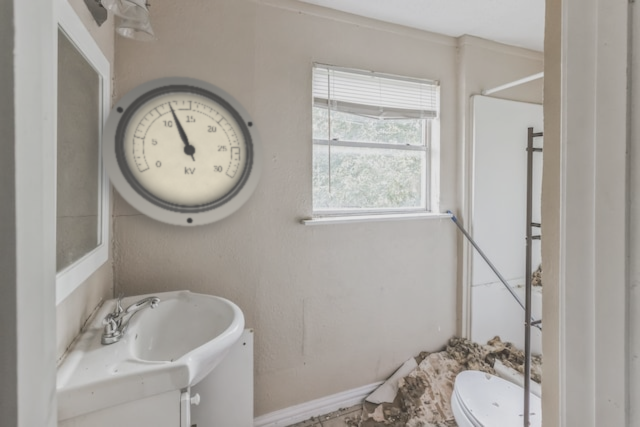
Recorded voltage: 12 kV
